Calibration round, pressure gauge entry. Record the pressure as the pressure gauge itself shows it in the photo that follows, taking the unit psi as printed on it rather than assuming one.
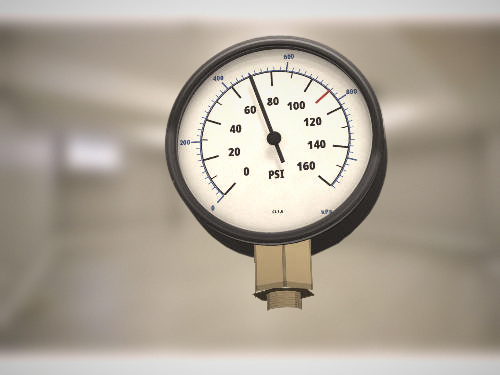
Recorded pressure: 70 psi
